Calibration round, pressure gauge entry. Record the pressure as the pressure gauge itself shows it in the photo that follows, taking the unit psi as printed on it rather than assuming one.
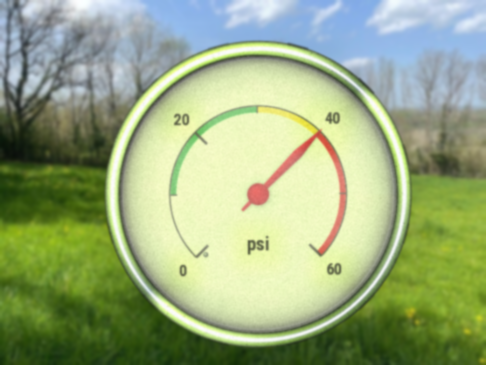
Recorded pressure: 40 psi
